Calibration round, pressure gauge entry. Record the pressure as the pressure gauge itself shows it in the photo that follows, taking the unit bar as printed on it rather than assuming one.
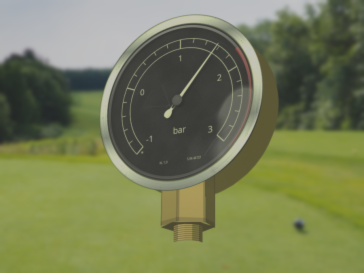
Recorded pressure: 1.6 bar
